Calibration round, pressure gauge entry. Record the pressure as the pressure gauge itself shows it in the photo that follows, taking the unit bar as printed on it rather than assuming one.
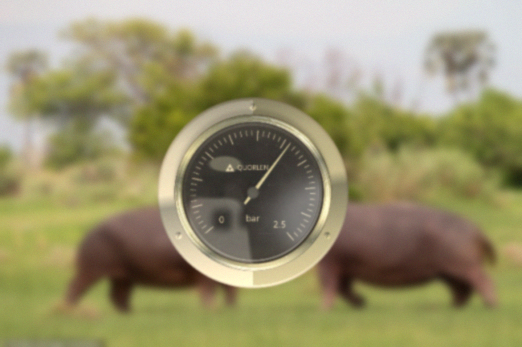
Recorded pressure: 1.55 bar
